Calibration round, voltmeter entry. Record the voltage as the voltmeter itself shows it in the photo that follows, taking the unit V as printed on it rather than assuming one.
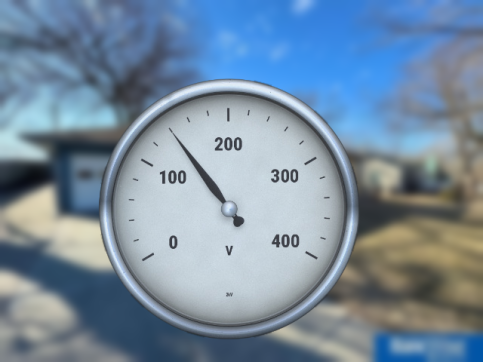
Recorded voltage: 140 V
